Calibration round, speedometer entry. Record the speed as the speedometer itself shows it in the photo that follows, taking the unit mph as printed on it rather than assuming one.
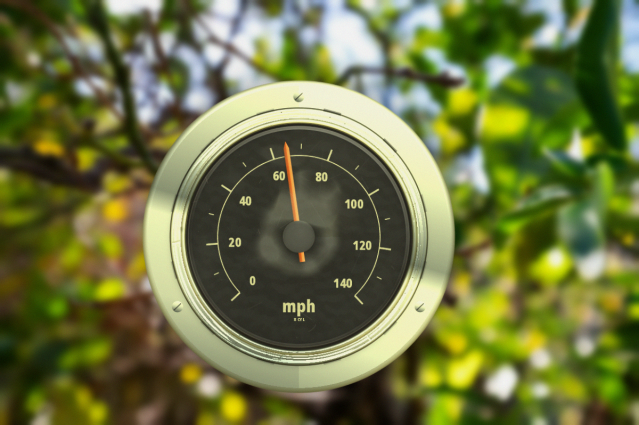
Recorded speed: 65 mph
